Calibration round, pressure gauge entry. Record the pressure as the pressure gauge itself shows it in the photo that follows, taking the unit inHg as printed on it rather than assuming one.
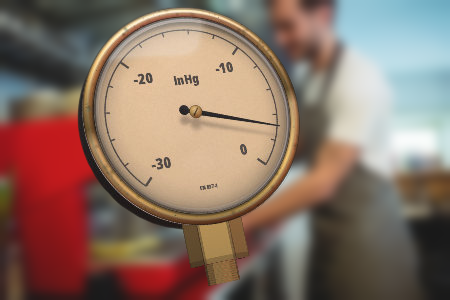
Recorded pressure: -3 inHg
